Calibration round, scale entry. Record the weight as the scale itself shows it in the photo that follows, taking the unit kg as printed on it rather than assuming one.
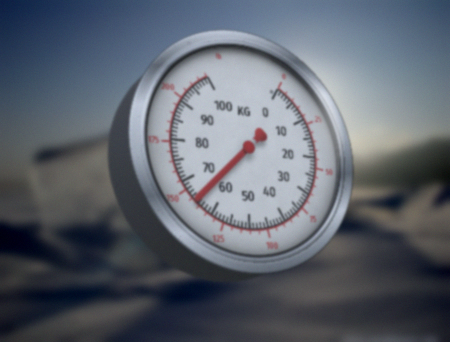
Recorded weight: 65 kg
